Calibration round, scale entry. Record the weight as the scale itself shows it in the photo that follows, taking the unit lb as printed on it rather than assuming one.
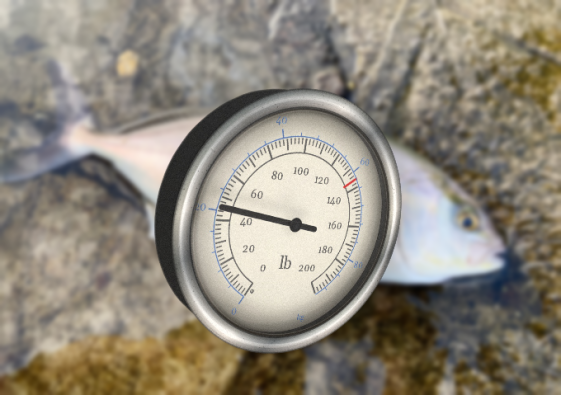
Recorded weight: 46 lb
